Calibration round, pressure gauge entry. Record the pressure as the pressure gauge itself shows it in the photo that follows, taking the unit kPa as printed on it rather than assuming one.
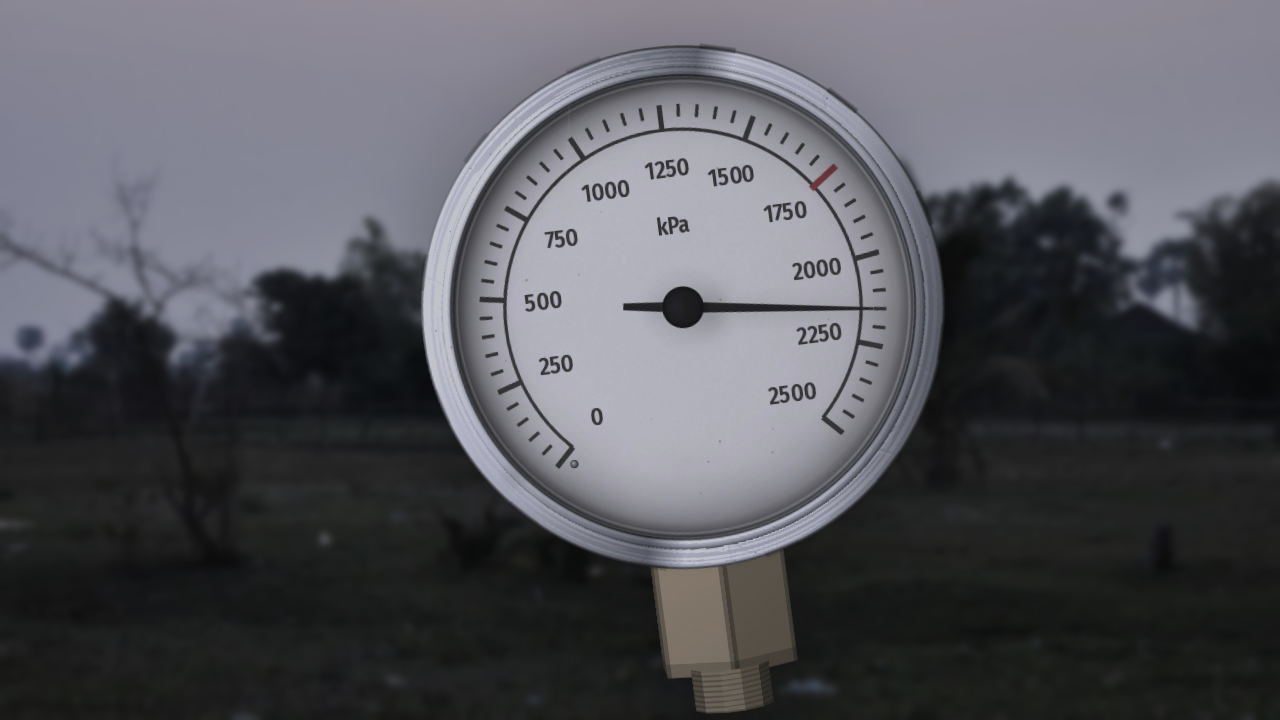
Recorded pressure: 2150 kPa
